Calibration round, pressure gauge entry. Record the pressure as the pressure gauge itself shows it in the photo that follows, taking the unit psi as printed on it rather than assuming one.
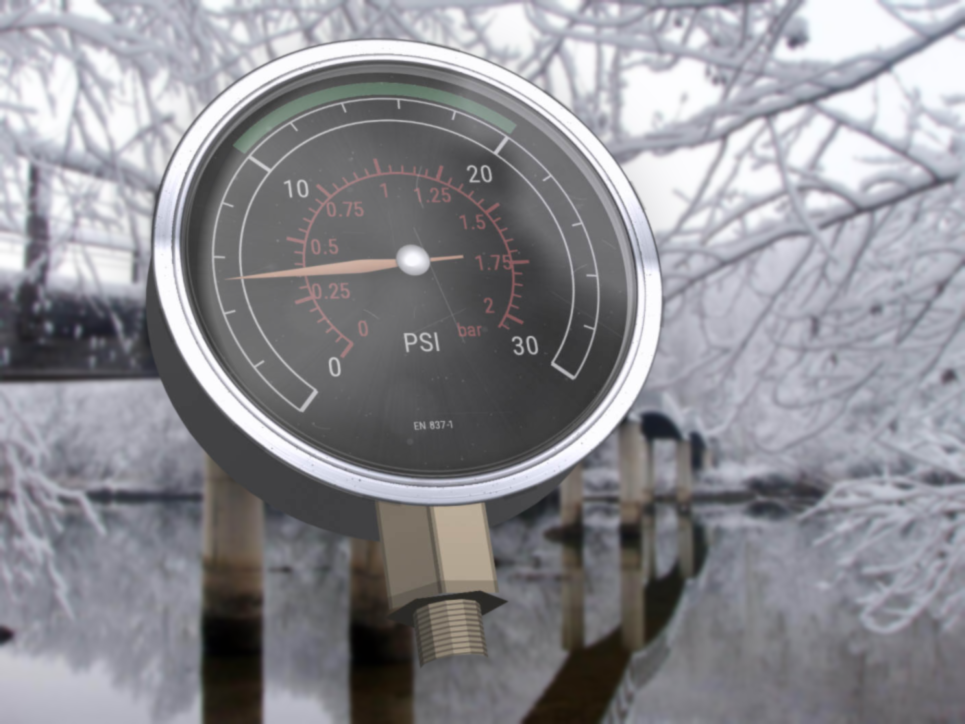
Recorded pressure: 5 psi
